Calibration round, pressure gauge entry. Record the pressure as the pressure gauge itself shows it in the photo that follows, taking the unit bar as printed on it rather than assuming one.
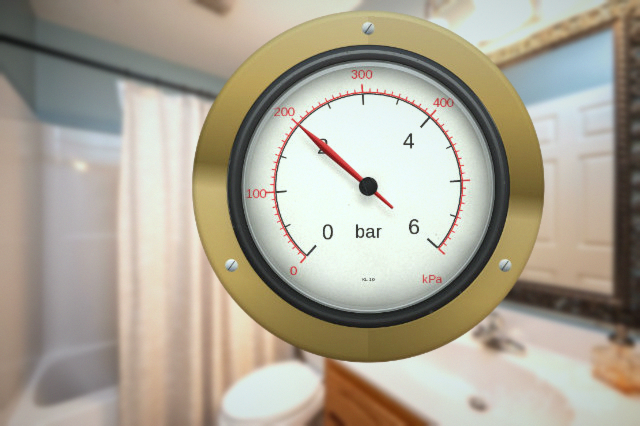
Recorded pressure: 2 bar
